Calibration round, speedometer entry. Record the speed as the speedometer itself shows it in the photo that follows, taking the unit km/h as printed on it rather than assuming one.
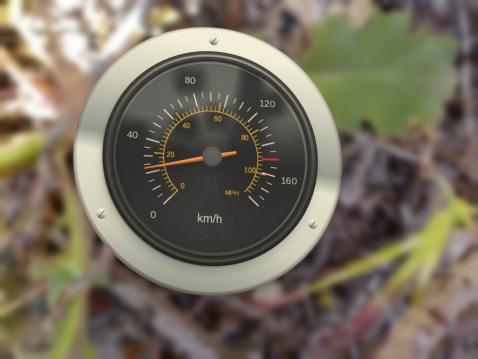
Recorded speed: 22.5 km/h
